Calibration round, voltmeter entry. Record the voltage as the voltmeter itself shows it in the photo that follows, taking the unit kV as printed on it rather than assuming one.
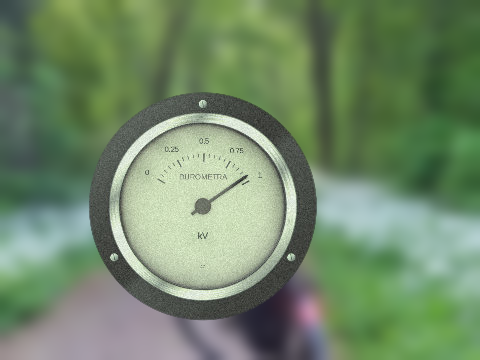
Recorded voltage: 0.95 kV
